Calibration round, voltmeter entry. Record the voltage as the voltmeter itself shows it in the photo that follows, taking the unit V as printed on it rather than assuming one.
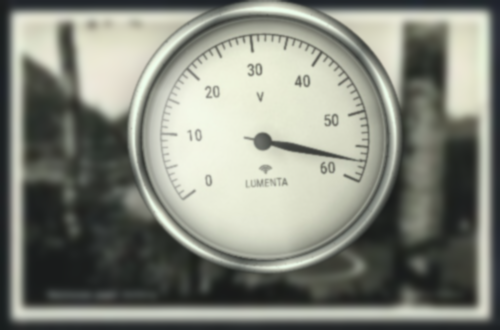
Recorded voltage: 57 V
